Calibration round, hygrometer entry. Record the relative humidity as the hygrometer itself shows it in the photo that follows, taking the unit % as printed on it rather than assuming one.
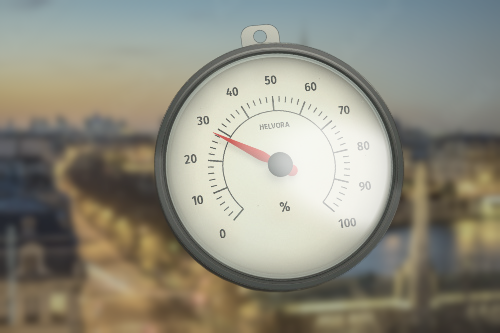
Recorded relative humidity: 28 %
